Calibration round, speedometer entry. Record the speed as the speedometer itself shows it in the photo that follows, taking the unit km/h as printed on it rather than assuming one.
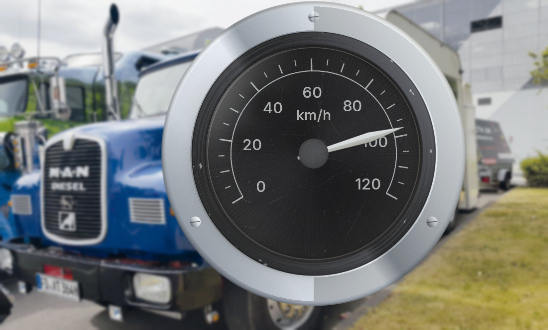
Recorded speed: 97.5 km/h
